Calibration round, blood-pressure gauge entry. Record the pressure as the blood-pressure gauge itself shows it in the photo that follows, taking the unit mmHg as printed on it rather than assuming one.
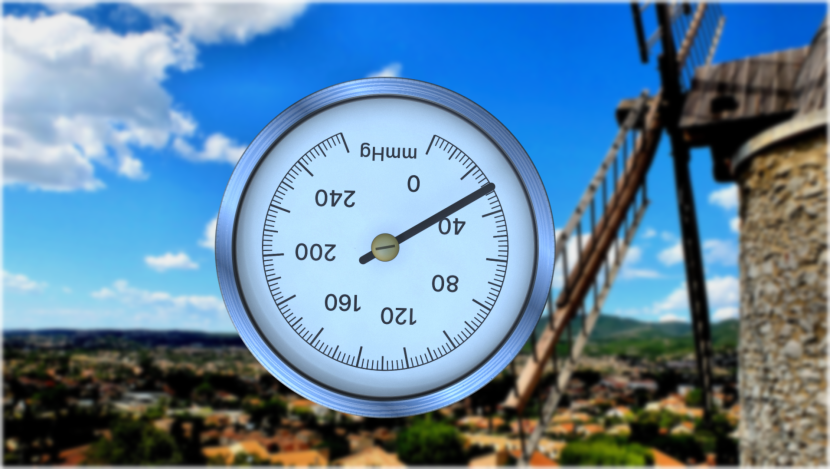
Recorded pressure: 30 mmHg
